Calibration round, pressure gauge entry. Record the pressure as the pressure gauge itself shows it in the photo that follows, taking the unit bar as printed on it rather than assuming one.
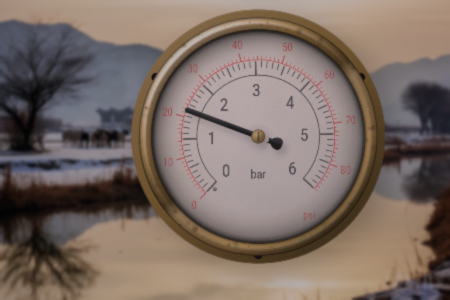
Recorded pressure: 1.5 bar
